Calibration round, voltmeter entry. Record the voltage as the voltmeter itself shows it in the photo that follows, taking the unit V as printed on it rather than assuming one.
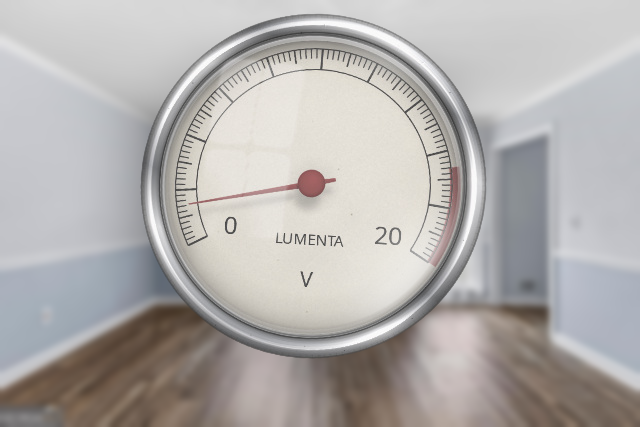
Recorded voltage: 1.4 V
